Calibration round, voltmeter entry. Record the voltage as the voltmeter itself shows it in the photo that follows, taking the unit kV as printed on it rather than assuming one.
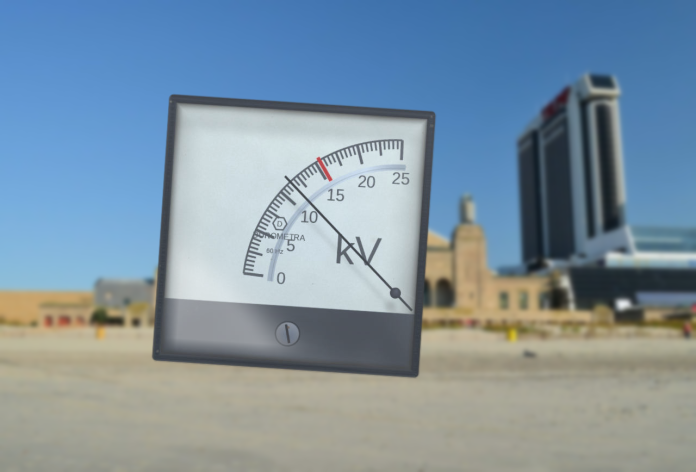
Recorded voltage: 11.5 kV
